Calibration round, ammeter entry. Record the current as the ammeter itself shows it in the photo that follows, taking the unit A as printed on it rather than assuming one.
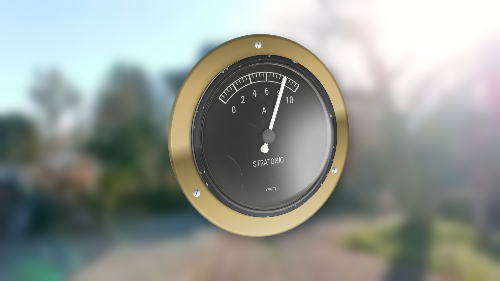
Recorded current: 8 A
